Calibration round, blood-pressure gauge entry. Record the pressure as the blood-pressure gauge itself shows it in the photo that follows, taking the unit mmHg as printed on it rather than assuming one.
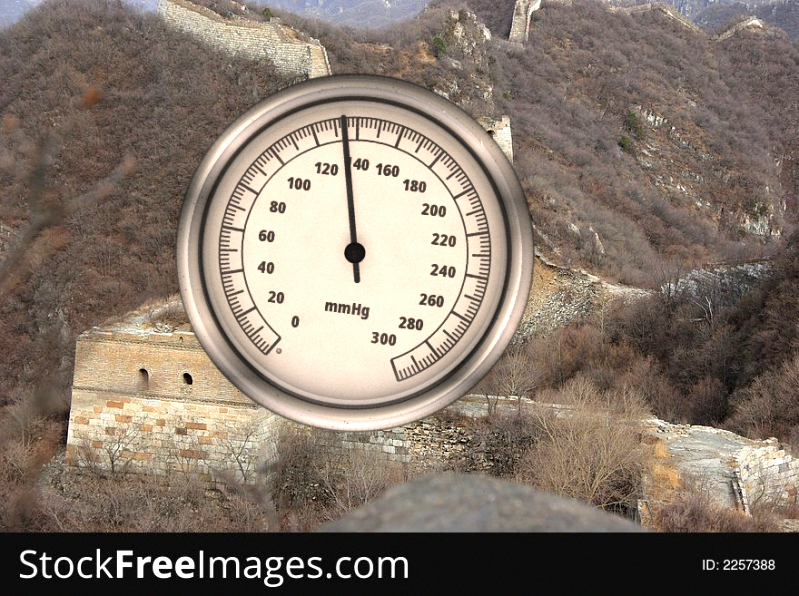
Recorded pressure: 134 mmHg
